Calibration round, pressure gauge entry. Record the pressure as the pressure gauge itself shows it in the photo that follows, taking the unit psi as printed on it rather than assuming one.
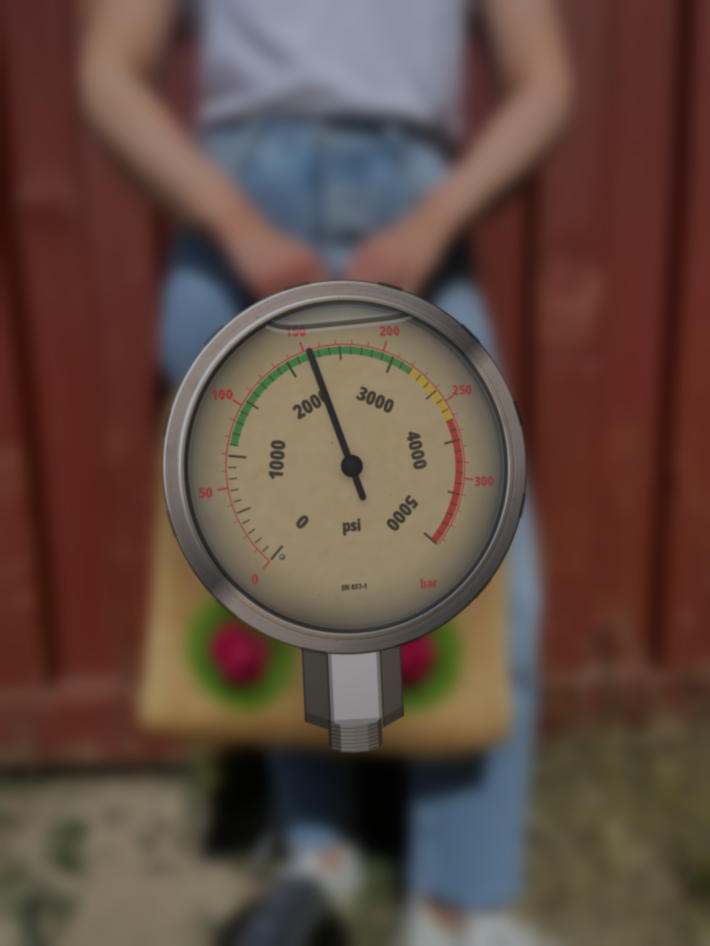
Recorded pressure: 2200 psi
